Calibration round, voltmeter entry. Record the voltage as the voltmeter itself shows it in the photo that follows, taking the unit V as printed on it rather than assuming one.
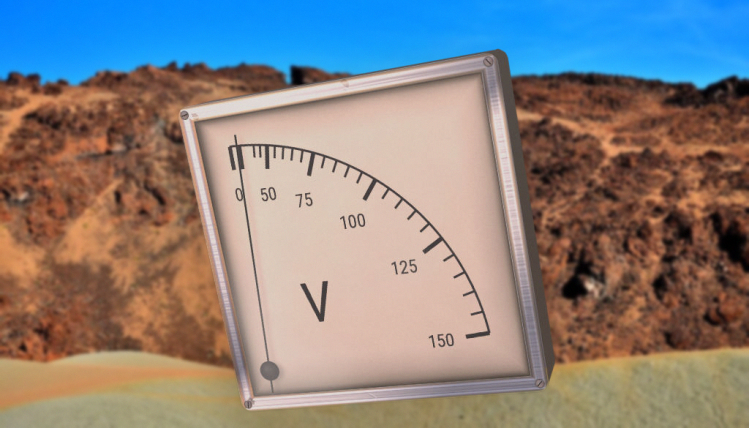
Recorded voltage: 25 V
